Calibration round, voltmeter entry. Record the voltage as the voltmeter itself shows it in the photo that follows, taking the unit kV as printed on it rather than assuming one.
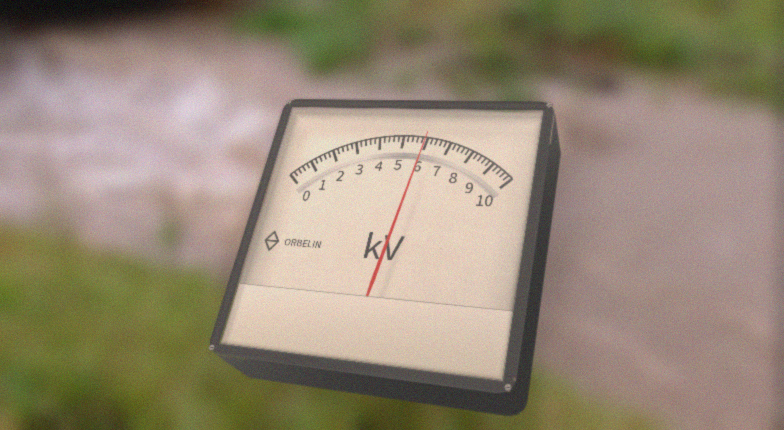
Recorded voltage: 6 kV
